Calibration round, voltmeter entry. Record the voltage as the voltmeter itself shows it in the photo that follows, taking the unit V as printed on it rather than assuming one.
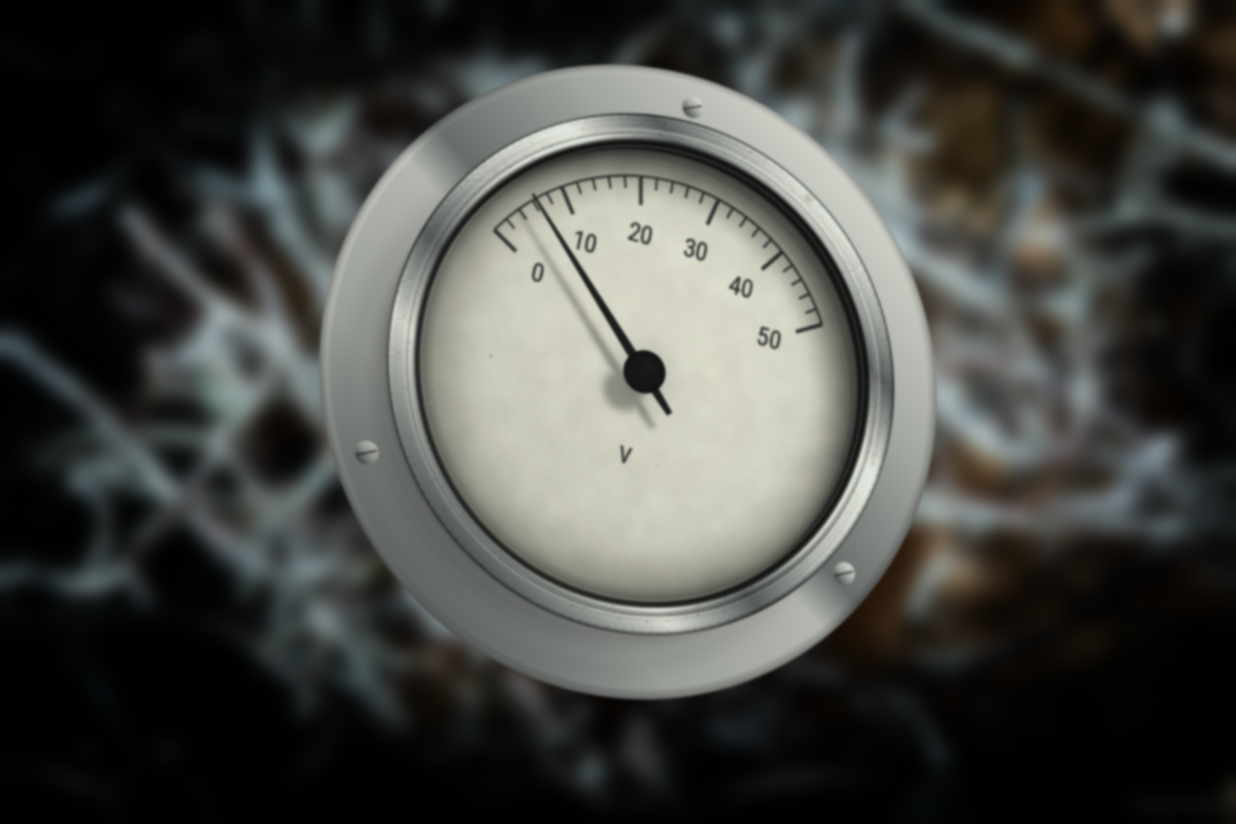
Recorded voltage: 6 V
